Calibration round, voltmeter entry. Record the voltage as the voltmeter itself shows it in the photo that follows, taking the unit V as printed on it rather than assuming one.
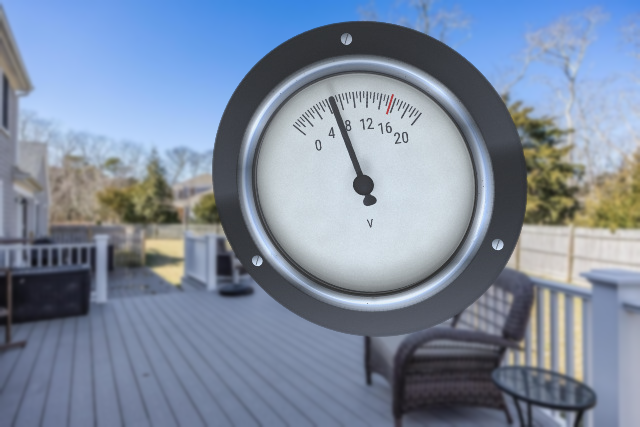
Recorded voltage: 7 V
